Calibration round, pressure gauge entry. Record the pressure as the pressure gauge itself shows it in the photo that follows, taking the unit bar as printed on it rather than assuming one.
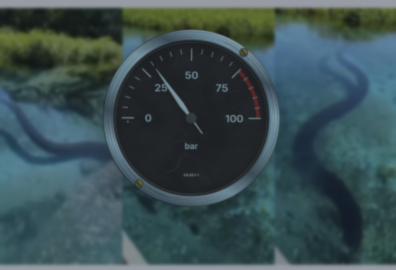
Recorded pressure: 30 bar
